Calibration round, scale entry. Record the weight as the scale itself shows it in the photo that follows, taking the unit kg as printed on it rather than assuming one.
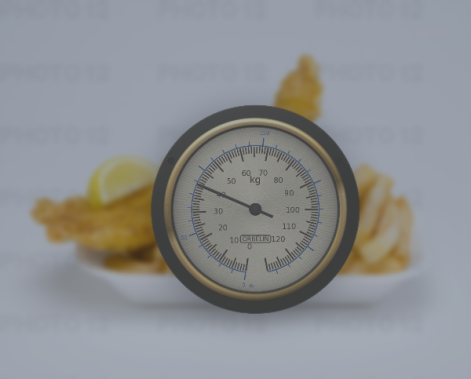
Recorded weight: 40 kg
